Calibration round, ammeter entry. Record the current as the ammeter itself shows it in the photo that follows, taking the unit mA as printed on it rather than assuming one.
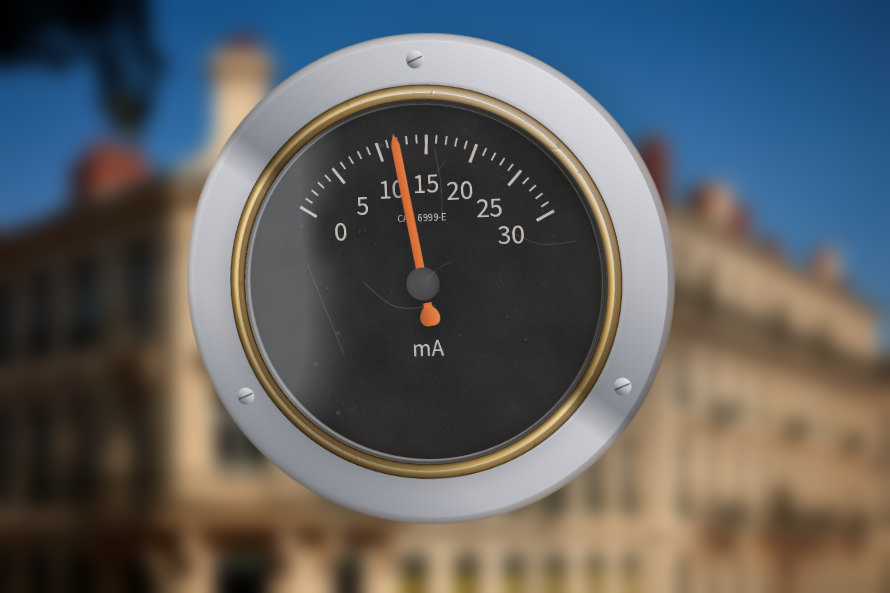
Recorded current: 12 mA
